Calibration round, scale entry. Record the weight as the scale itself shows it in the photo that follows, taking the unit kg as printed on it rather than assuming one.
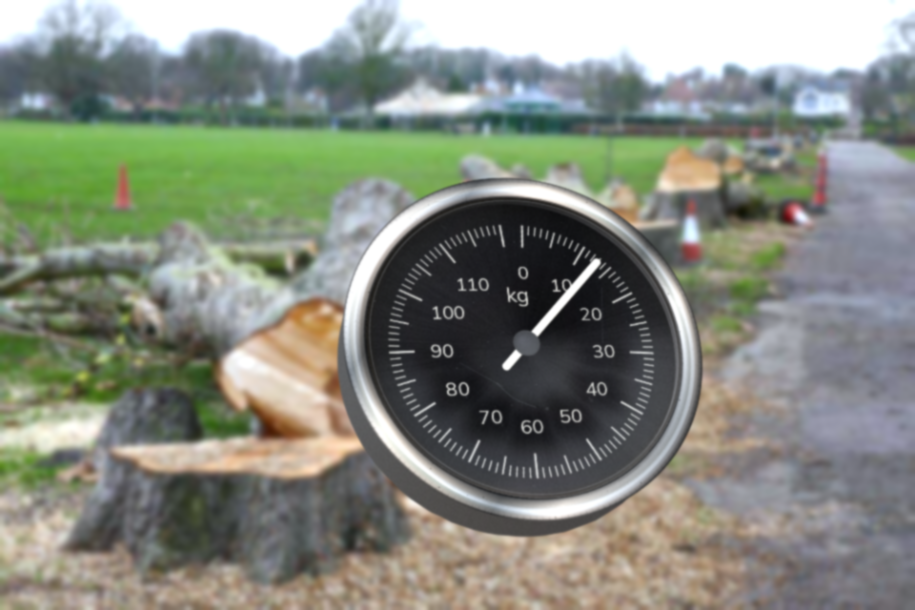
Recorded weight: 13 kg
